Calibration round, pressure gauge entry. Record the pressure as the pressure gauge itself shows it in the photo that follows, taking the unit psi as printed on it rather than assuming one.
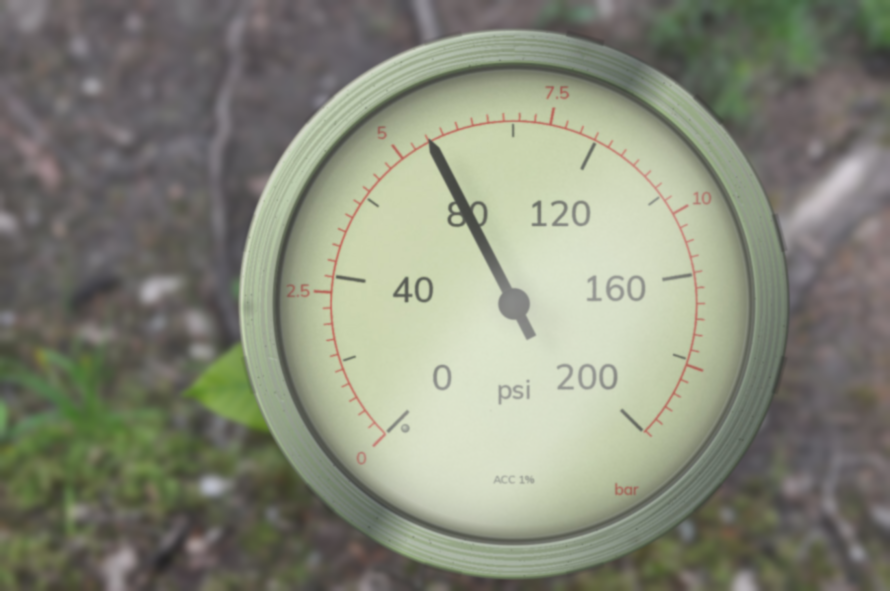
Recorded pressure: 80 psi
